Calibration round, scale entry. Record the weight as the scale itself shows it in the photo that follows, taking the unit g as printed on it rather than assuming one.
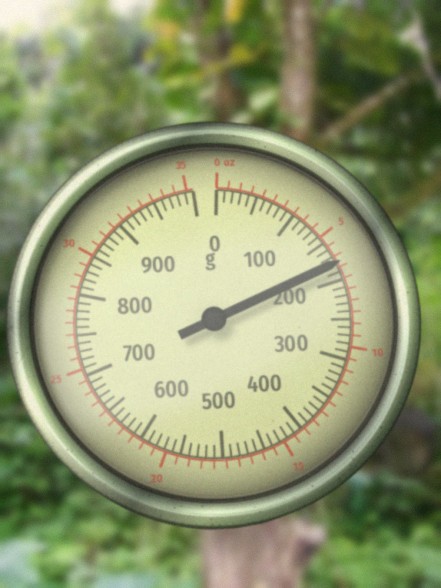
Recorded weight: 180 g
